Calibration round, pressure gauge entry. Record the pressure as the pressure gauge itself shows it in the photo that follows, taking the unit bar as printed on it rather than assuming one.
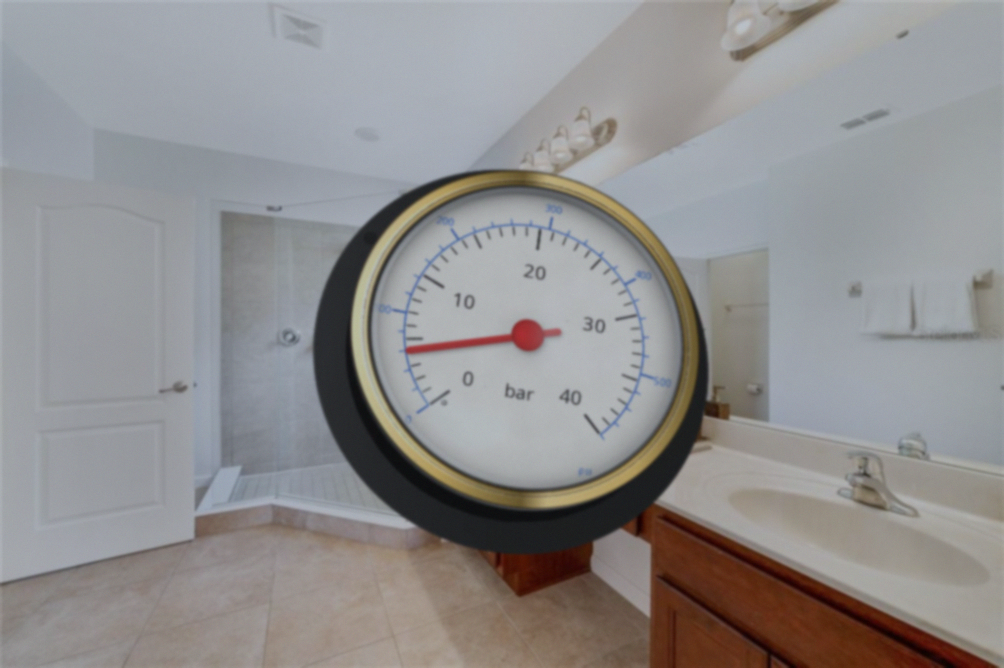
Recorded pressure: 4 bar
